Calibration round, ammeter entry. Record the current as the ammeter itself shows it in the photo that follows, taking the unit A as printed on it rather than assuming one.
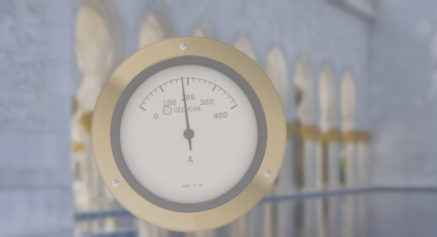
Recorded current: 180 A
